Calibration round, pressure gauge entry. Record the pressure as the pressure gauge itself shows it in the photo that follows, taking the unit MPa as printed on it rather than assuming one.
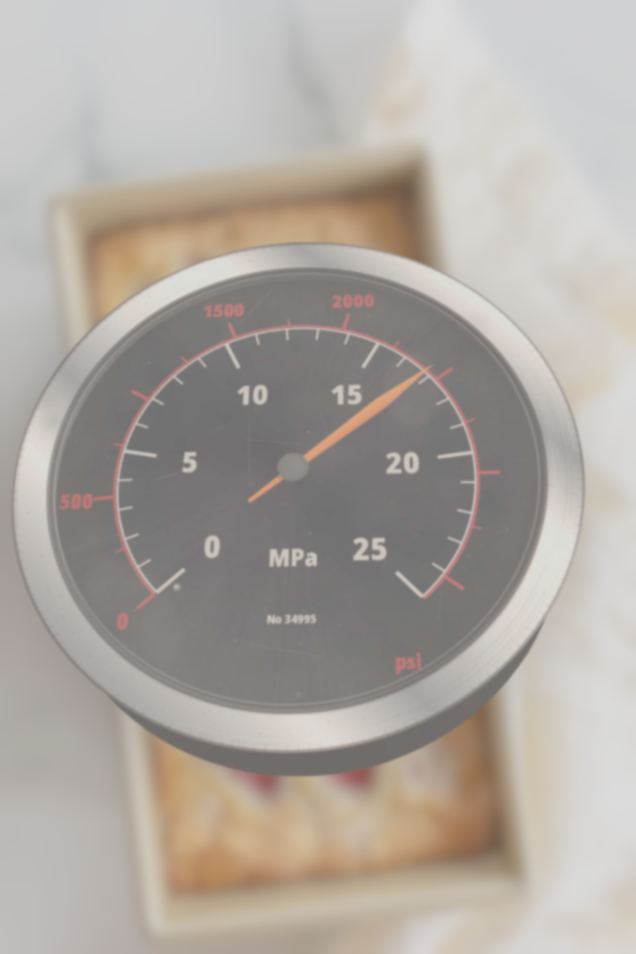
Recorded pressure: 17 MPa
